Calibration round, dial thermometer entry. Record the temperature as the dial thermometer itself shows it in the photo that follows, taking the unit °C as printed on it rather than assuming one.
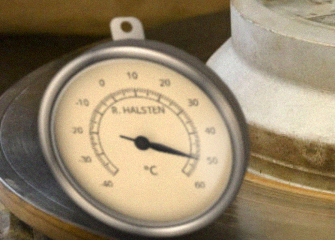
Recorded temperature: 50 °C
